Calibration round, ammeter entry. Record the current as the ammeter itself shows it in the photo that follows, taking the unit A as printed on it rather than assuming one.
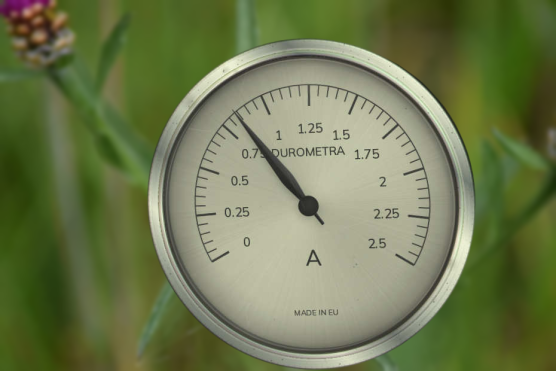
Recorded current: 0.85 A
